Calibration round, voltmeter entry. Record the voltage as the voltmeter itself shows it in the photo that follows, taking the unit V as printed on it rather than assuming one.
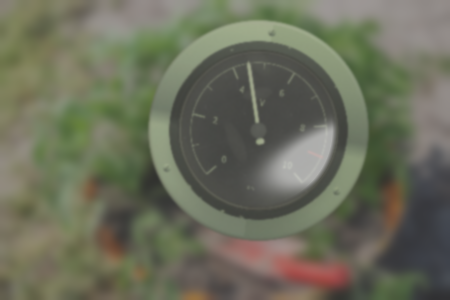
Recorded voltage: 4.5 V
